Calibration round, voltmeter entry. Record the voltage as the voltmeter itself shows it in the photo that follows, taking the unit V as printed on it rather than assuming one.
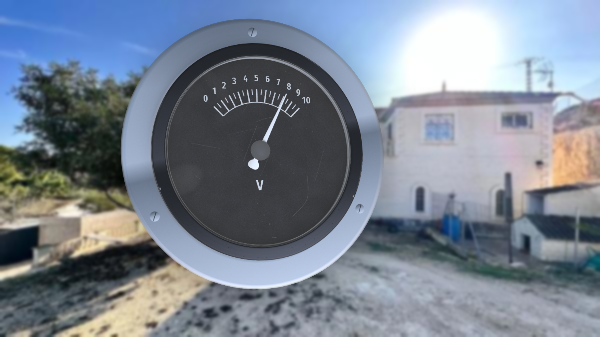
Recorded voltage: 8 V
